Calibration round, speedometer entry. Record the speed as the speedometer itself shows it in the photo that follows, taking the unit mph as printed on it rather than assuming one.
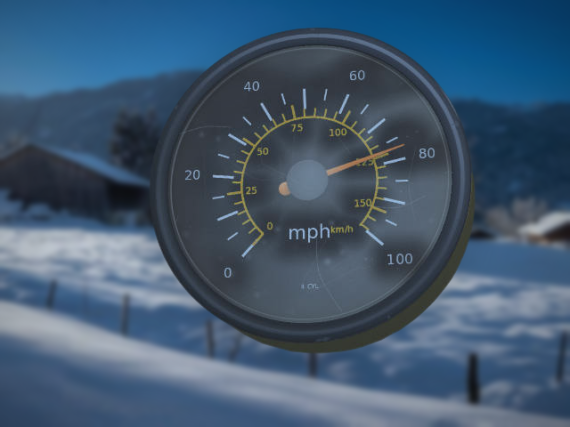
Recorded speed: 77.5 mph
